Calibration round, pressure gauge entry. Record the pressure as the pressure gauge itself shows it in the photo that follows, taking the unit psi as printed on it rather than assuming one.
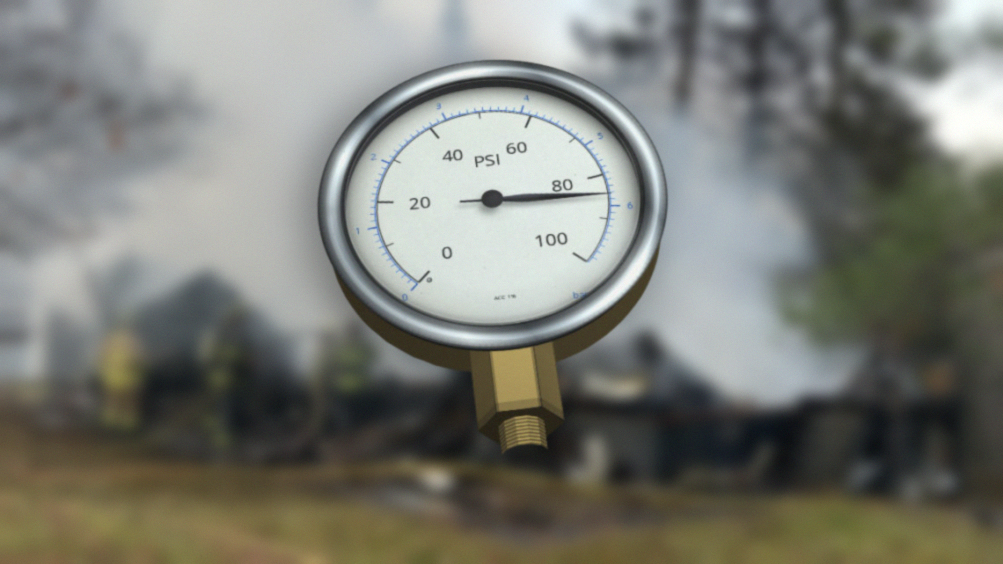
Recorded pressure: 85 psi
